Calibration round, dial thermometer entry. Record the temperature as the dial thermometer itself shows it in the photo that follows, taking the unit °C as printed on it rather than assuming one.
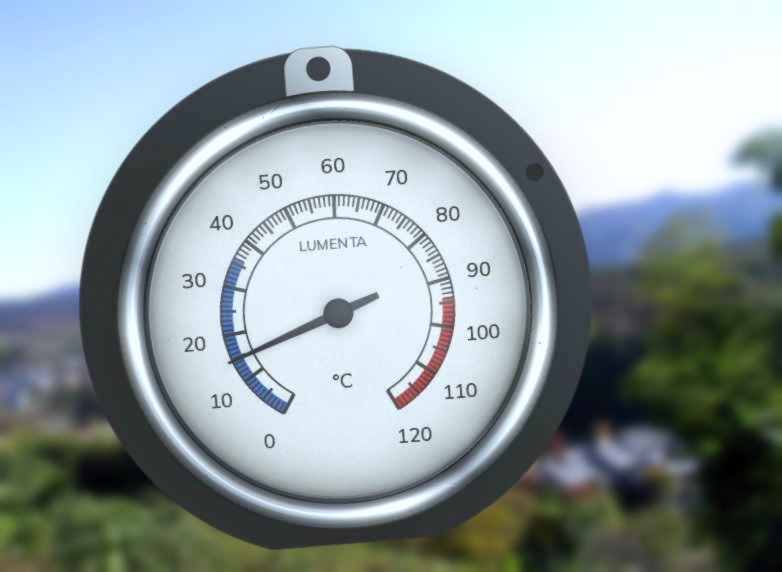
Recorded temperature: 15 °C
